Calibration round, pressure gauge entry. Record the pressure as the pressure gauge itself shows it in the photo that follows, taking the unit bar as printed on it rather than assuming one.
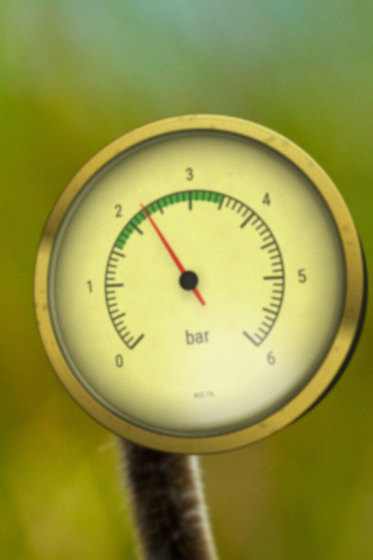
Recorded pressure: 2.3 bar
